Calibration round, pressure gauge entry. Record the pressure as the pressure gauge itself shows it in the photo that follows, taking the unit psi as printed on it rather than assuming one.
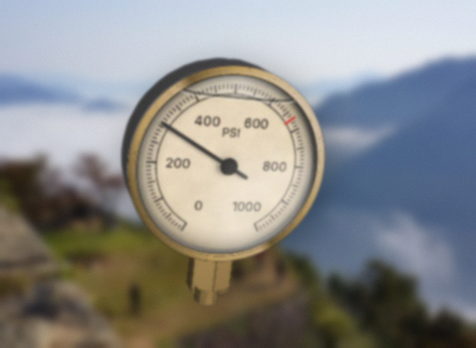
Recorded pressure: 300 psi
